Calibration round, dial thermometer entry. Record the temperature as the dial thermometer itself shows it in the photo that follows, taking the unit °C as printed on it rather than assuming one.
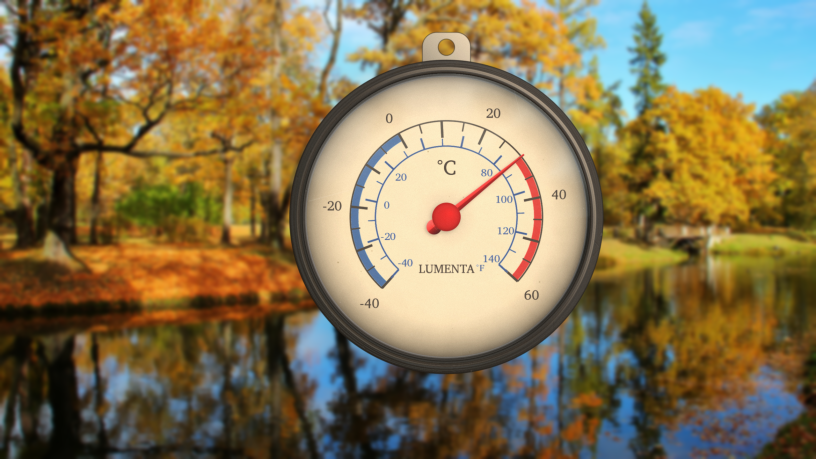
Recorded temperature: 30 °C
